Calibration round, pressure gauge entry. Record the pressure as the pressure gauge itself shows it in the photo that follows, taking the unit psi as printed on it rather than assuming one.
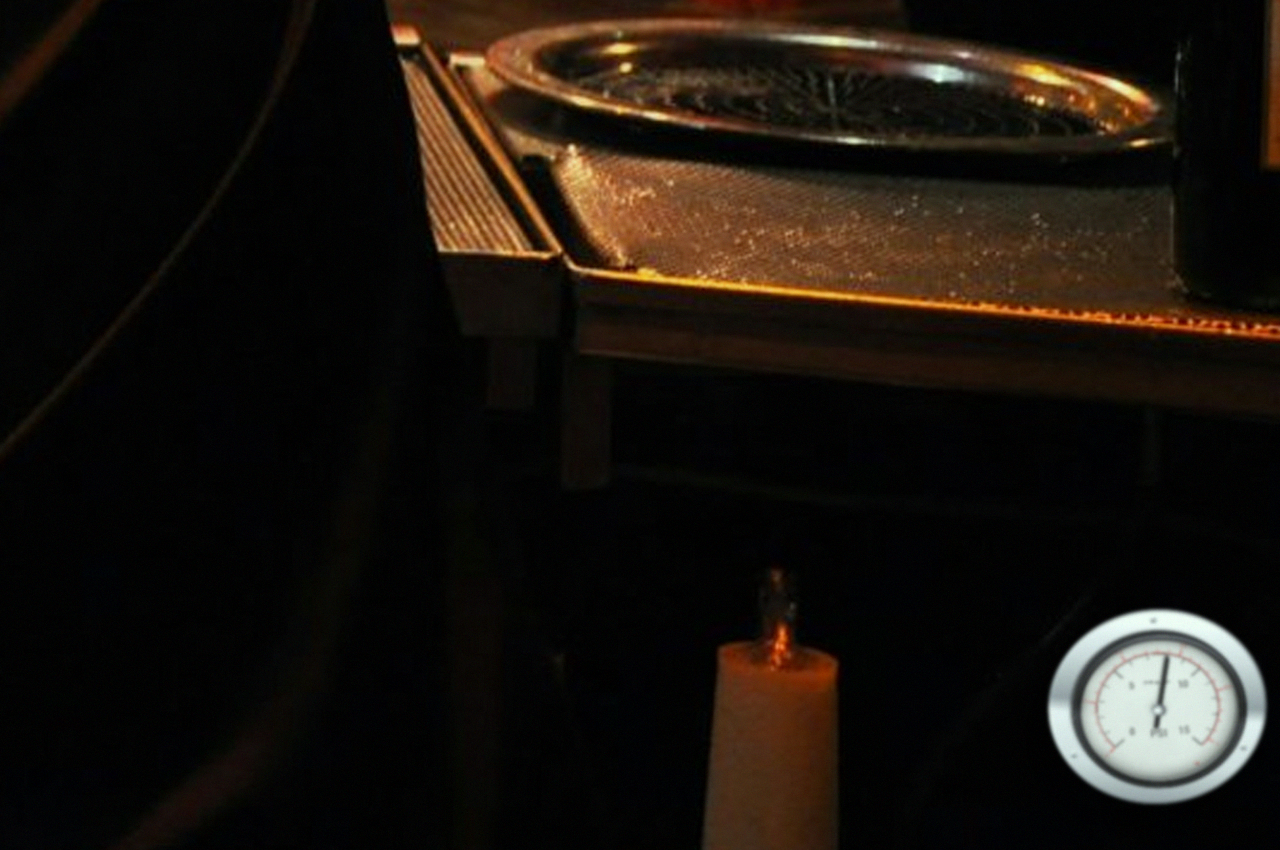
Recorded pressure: 8 psi
